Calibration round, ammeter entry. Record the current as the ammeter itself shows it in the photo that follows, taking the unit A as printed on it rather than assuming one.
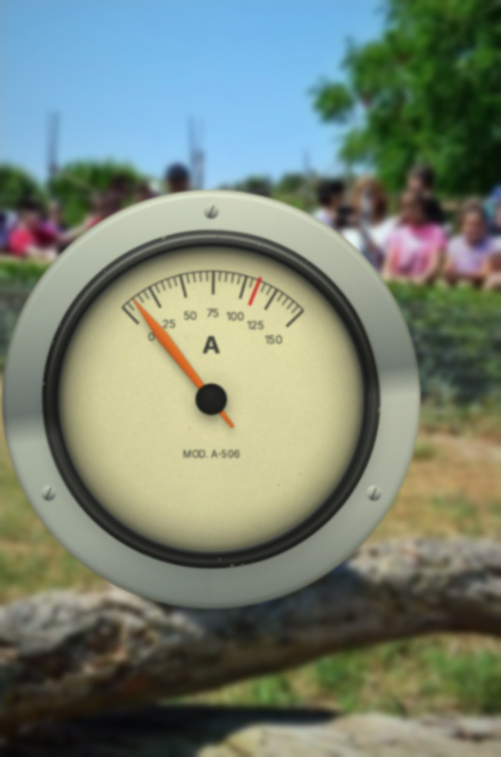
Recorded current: 10 A
